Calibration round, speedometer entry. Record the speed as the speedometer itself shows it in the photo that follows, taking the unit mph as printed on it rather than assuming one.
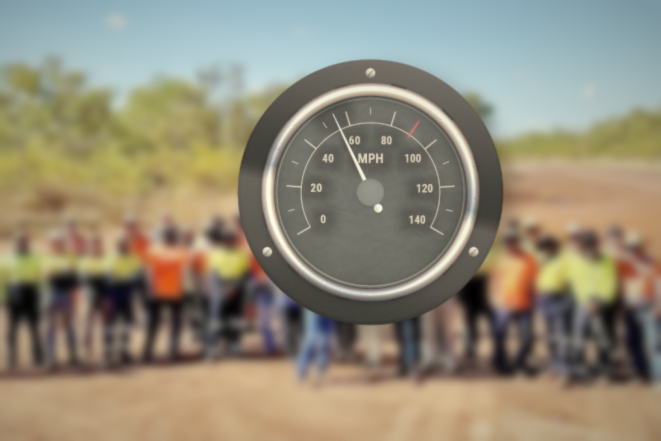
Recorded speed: 55 mph
